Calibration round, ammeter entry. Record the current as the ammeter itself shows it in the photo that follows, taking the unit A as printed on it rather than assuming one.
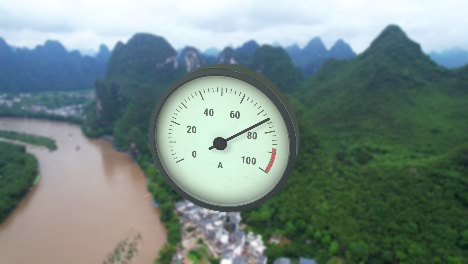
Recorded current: 74 A
